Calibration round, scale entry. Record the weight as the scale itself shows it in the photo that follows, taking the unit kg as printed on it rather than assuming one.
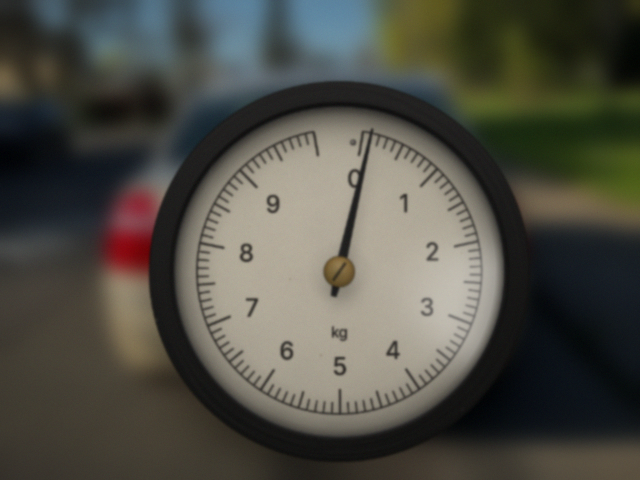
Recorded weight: 0.1 kg
